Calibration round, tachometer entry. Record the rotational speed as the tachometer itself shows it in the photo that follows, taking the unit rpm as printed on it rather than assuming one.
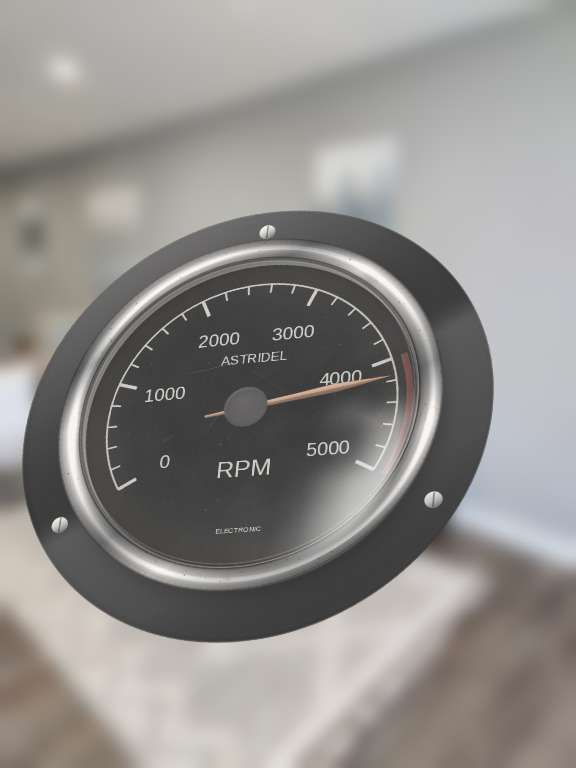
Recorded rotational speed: 4200 rpm
